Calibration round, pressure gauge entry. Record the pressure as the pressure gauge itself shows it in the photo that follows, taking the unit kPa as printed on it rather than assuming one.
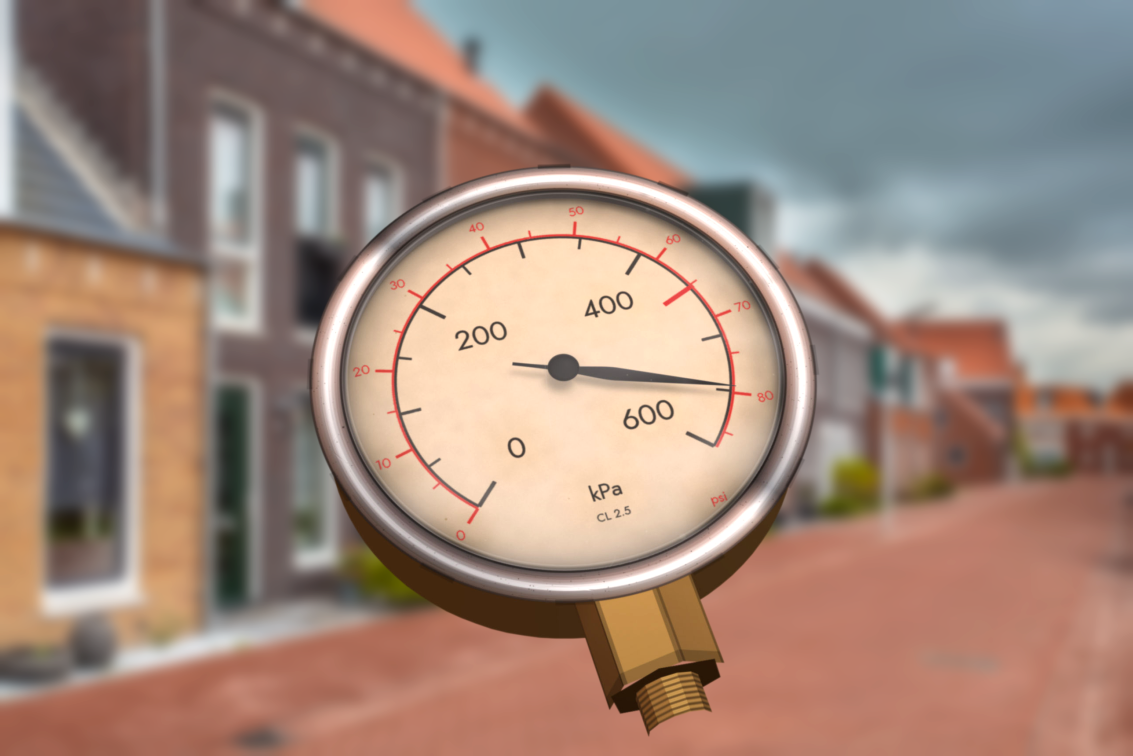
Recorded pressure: 550 kPa
